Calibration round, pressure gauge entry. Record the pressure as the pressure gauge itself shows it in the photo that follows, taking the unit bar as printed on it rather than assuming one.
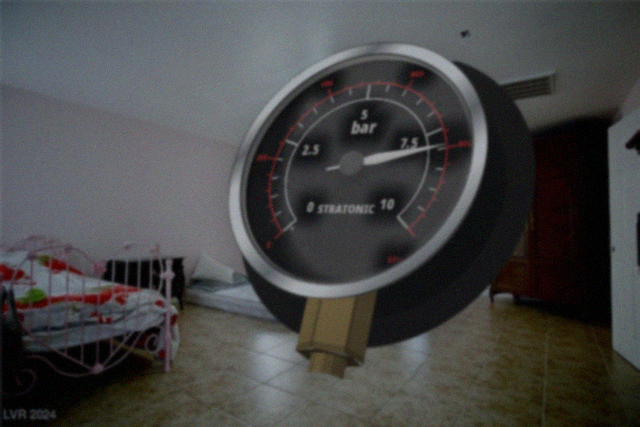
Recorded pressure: 8 bar
